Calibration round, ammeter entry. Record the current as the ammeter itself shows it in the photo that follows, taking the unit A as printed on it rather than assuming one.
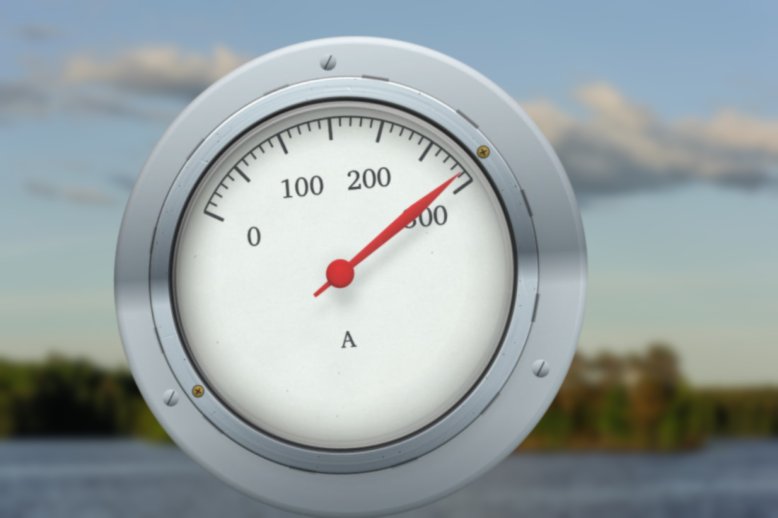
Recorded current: 290 A
